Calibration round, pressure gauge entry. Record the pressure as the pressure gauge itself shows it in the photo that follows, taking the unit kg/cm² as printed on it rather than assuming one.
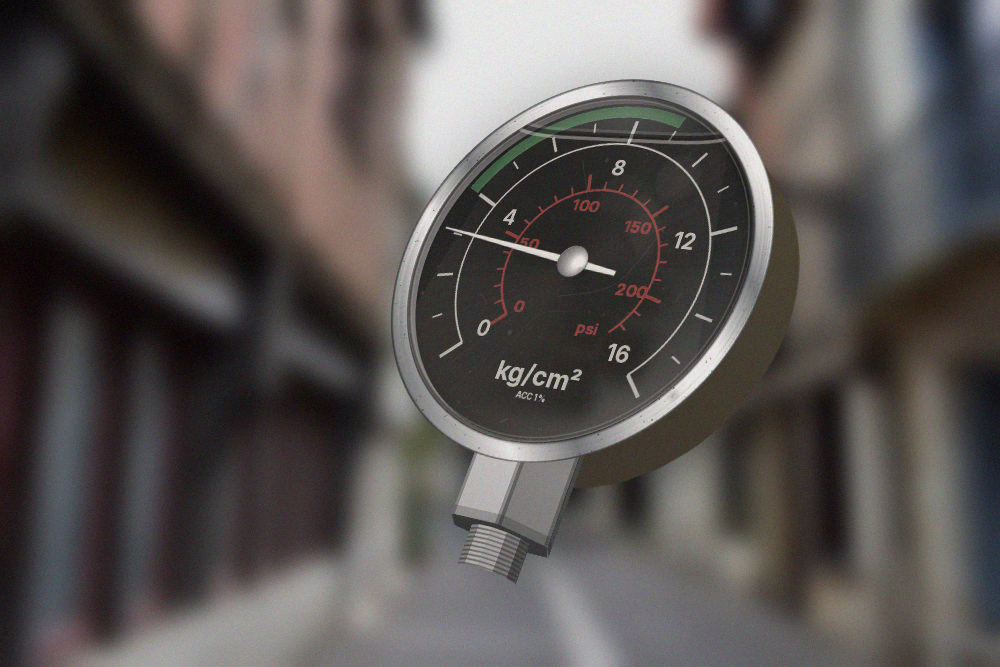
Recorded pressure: 3 kg/cm²
